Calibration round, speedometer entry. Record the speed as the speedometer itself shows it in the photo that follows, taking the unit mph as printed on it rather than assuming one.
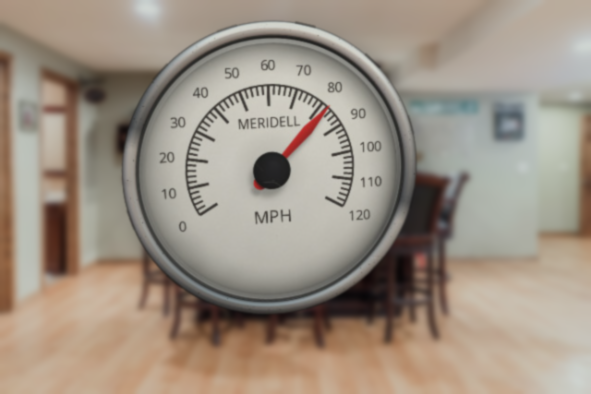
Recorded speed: 82 mph
